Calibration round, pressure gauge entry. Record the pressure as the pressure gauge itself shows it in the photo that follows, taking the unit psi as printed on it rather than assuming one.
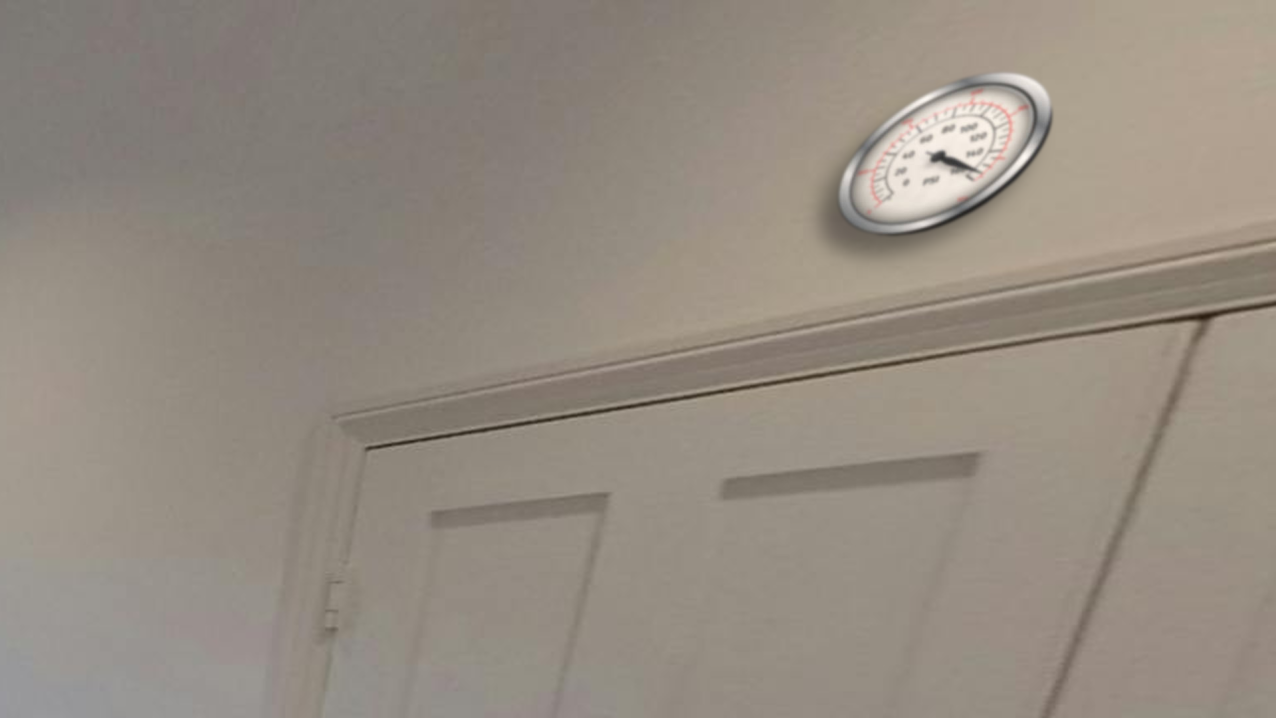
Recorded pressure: 155 psi
